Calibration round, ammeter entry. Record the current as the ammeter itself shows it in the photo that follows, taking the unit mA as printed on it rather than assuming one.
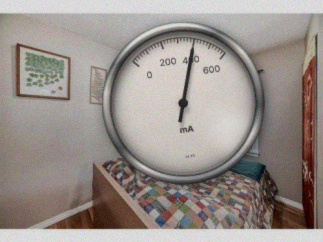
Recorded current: 400 mA
